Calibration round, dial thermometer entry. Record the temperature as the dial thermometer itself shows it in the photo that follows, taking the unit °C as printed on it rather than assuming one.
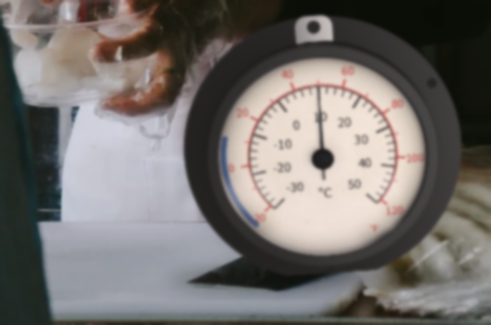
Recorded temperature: 10 °C
